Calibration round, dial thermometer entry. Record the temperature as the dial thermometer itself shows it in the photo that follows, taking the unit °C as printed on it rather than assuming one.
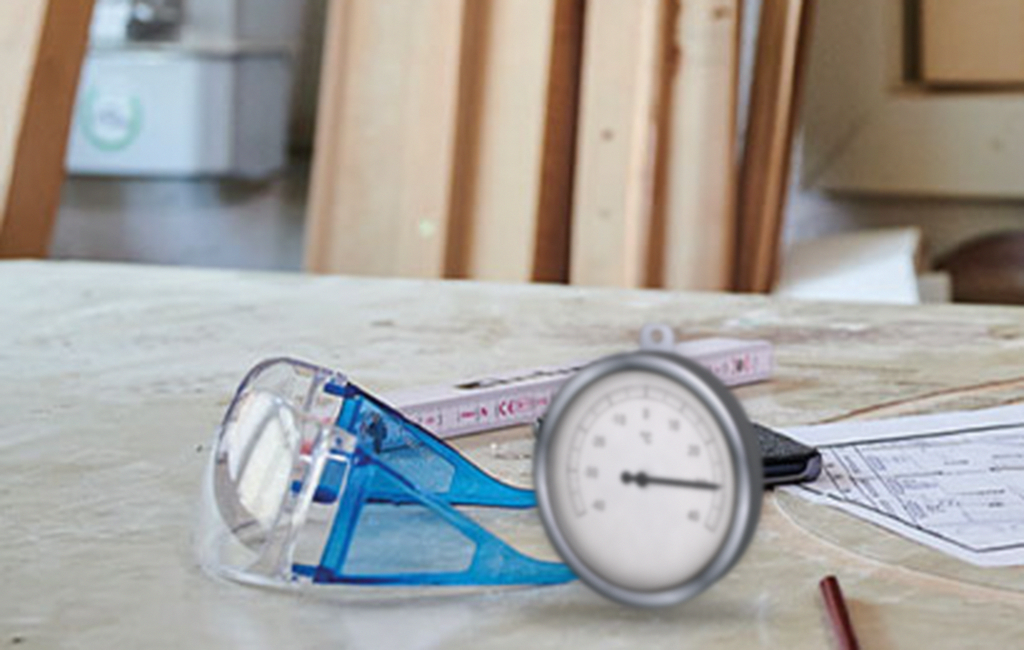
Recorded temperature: 30 °C
